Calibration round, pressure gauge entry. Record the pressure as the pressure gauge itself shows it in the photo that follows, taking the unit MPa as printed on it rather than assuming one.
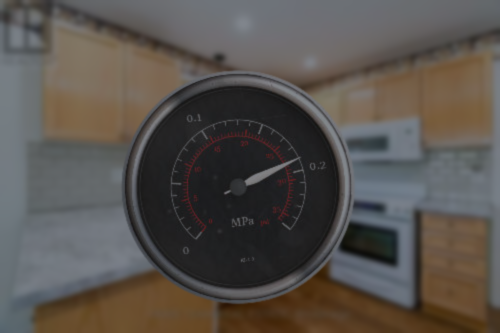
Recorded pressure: 0.19 MPa
